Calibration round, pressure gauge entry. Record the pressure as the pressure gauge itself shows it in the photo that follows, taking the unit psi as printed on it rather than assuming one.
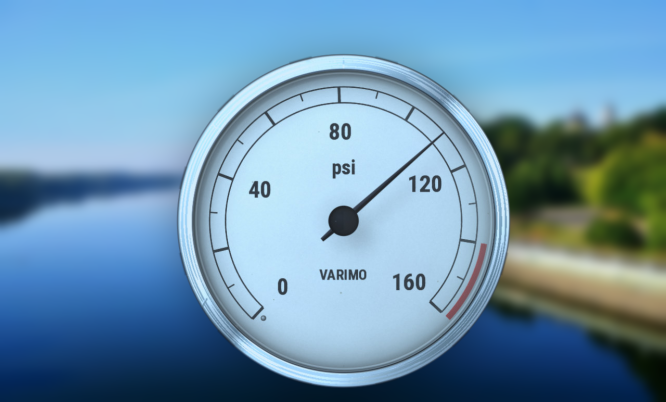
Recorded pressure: 110 psi
